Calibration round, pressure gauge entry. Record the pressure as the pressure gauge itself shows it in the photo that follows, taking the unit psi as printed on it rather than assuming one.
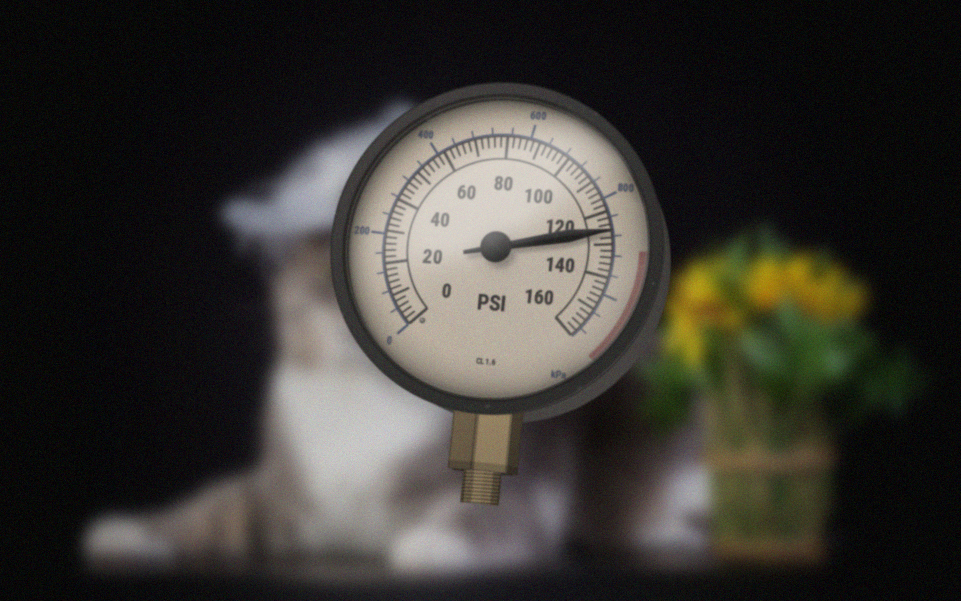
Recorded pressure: 126 psi
